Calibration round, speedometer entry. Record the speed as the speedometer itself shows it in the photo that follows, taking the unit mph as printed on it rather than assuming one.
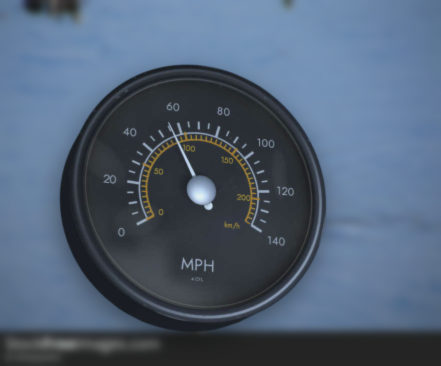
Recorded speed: 55 mph
